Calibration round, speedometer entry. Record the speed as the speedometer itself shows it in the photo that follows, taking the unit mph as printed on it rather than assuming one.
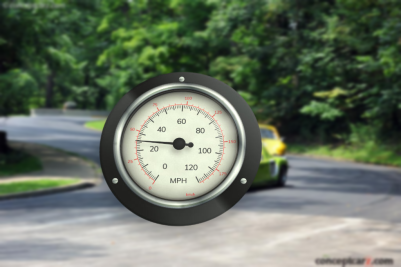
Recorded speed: 25 mph
